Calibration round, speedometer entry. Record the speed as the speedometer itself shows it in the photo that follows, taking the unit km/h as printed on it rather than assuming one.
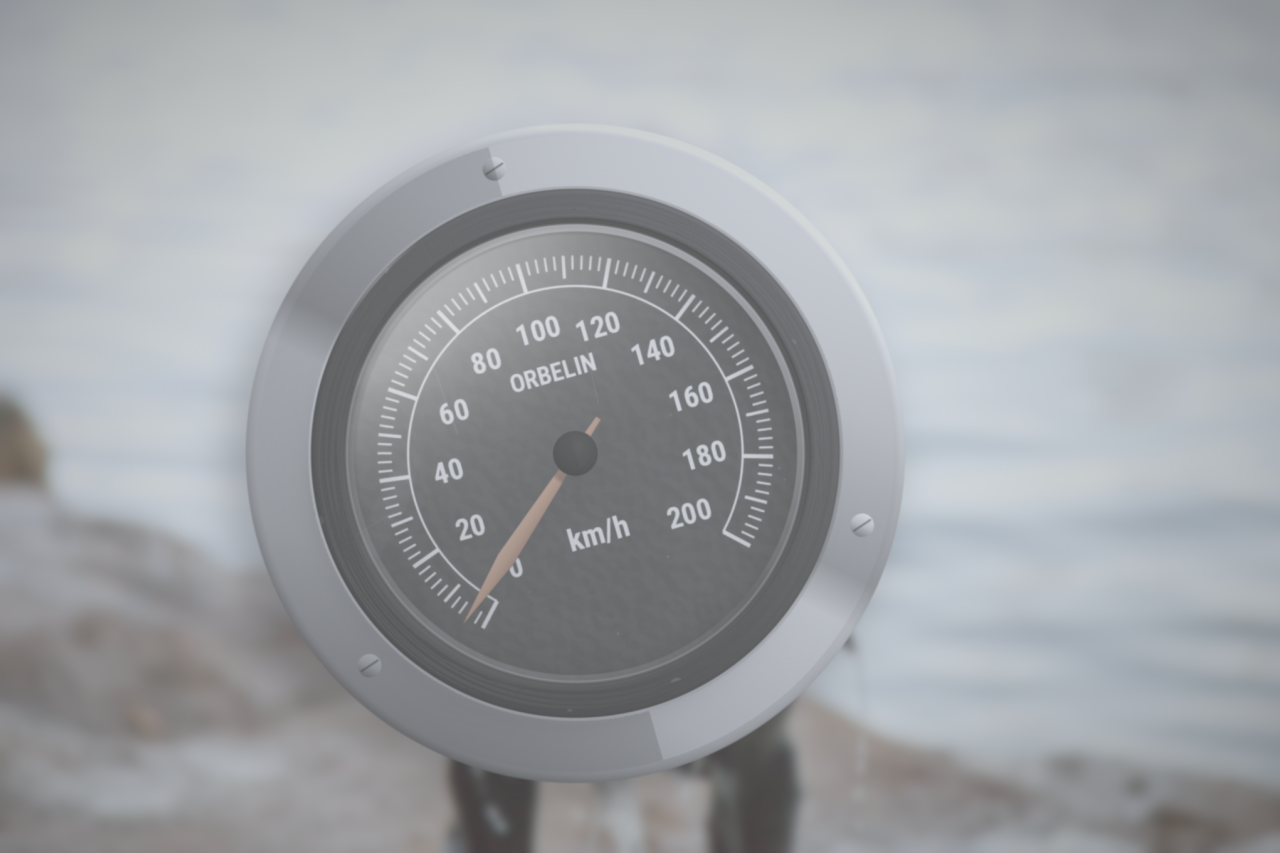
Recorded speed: 4 km/h
